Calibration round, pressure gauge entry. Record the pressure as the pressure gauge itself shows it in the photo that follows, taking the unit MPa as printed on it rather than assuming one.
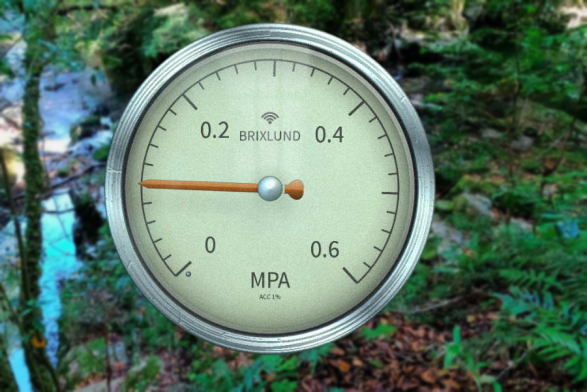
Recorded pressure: 0.1 MPa
